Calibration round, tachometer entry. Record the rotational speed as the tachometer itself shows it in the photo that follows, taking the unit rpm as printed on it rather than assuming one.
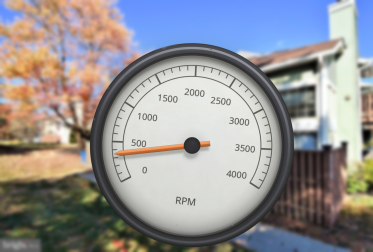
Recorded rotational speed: 350 rpm
